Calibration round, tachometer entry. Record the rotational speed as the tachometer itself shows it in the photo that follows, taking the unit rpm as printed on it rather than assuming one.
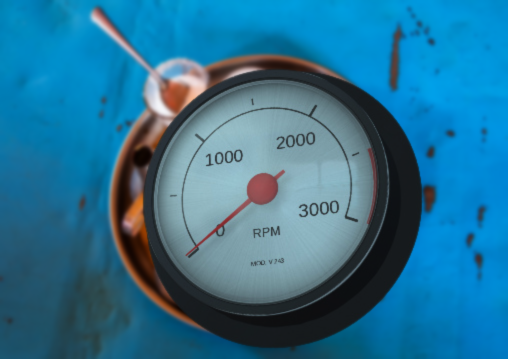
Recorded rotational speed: 0 rpm
